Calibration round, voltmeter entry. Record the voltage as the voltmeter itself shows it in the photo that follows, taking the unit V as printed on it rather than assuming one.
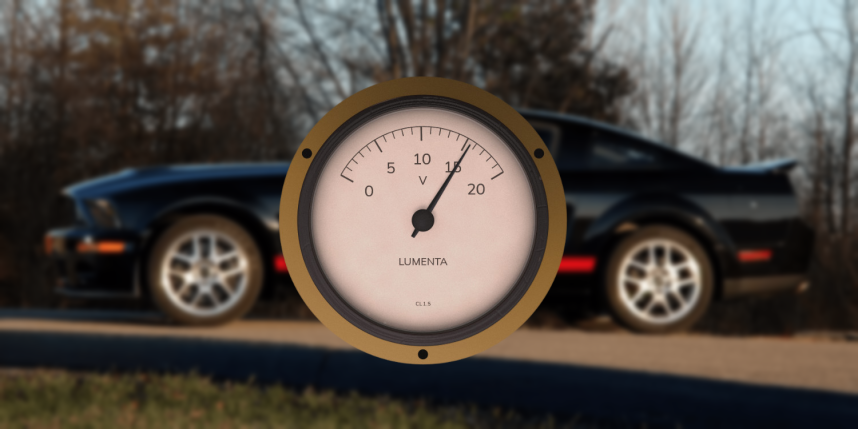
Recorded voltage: 15.5 V
